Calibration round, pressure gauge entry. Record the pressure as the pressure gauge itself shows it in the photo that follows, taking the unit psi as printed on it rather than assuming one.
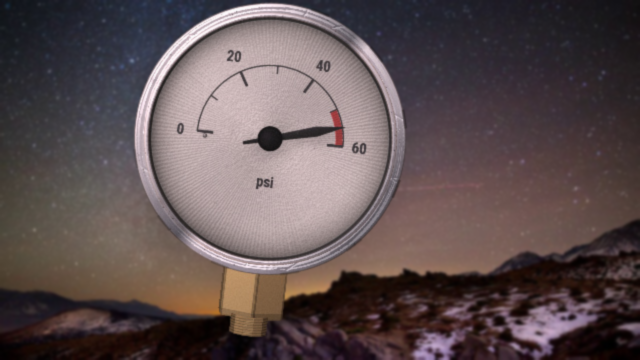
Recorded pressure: 55 psi
